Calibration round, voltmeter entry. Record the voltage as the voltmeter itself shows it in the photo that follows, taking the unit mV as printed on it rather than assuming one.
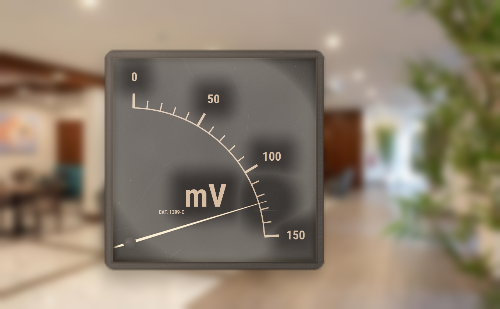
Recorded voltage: 125 mV
